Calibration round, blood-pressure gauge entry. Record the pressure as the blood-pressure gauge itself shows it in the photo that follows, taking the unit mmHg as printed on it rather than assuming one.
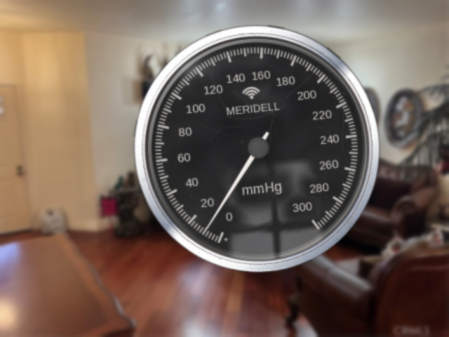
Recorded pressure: 10 mmHg
